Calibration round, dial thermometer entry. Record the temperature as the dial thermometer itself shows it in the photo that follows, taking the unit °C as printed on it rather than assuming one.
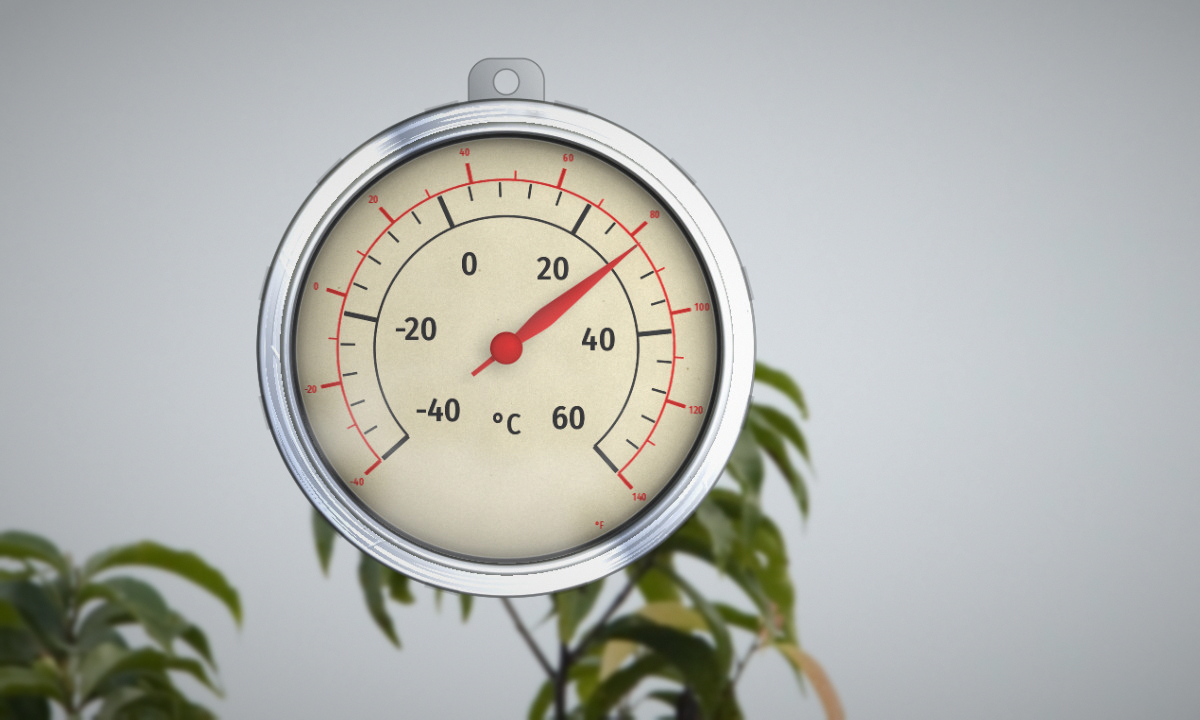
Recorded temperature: 28 °C
